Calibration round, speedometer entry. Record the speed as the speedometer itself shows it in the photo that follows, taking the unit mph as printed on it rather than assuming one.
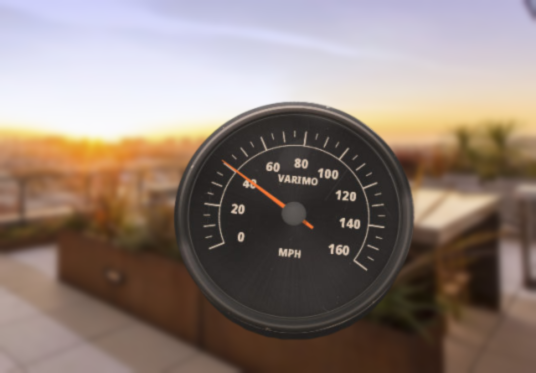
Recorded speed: 40 mph
